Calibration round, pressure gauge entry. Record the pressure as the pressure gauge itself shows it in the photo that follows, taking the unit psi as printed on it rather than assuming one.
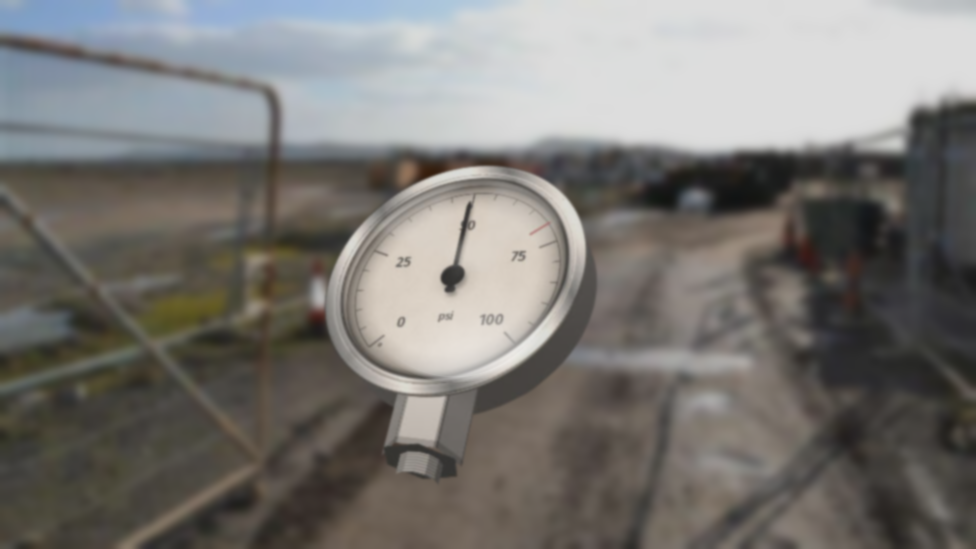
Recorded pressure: 50 psi
